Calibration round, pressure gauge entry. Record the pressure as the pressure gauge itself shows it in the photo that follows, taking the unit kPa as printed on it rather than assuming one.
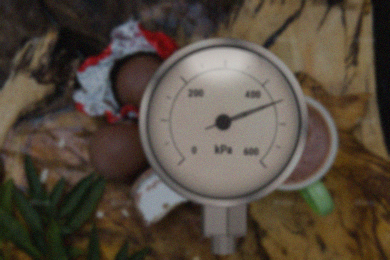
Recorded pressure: 450 kPa
